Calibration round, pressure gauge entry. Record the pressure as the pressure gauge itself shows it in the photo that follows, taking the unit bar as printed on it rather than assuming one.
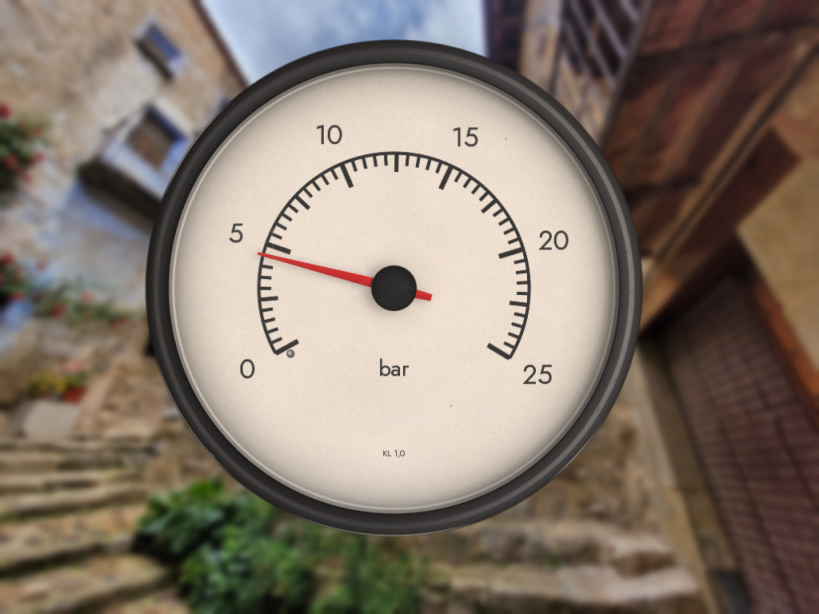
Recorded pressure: 4.5 bar
